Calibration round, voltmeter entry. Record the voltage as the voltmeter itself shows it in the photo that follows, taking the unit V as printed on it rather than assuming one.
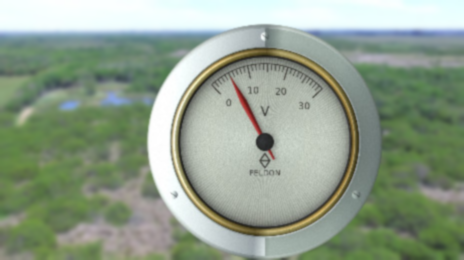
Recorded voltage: 5 V
